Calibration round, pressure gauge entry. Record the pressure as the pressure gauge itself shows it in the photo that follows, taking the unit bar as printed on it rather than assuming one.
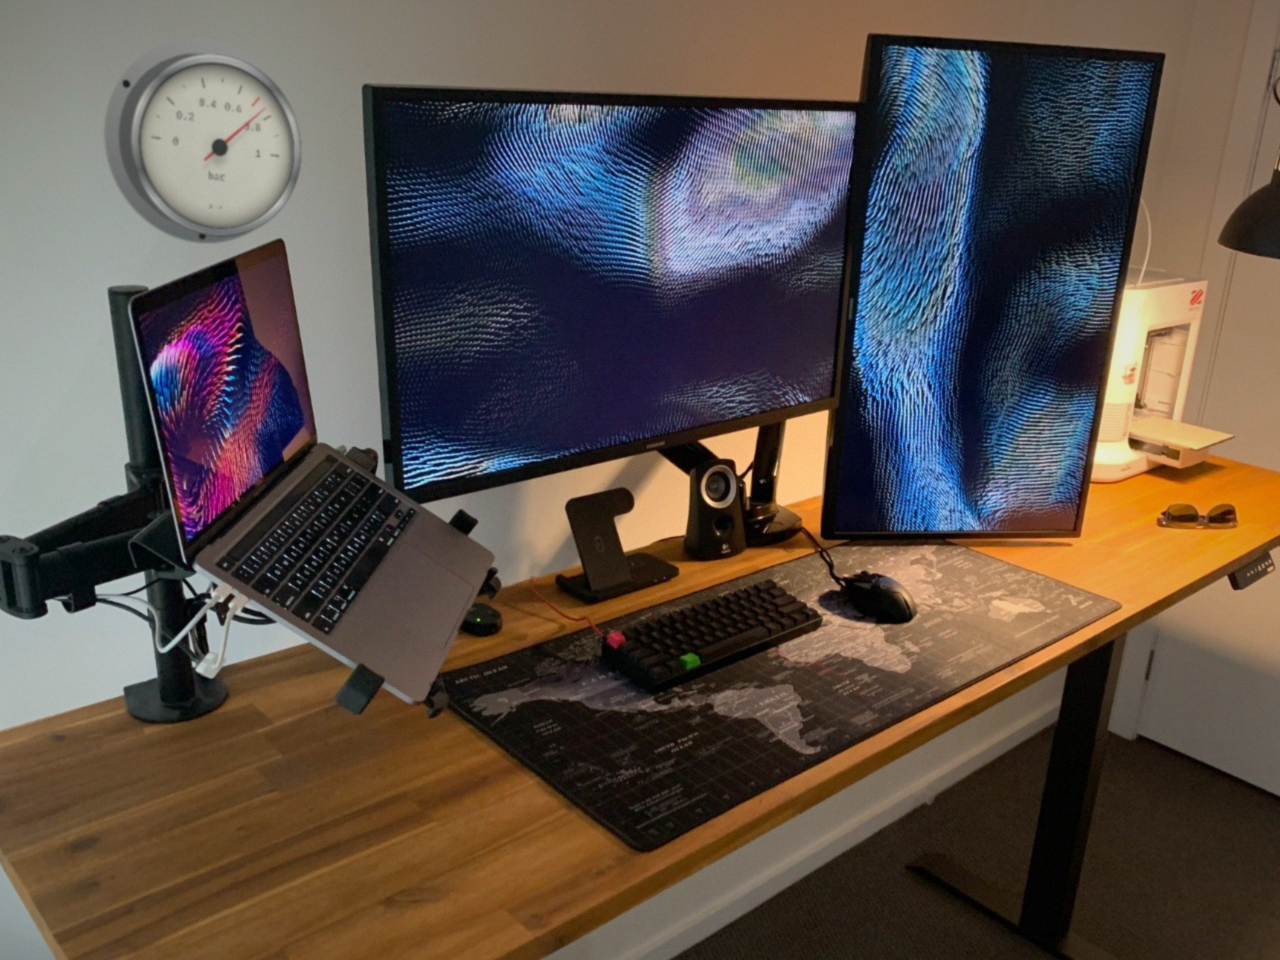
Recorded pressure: 0.75 bar
